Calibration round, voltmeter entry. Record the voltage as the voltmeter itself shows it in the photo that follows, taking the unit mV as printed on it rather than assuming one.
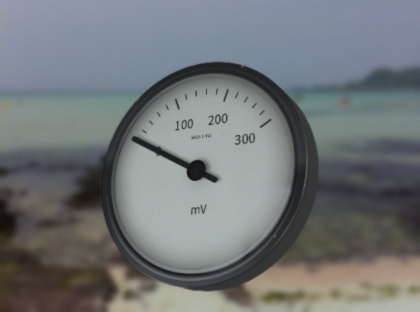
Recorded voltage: 0 mV
